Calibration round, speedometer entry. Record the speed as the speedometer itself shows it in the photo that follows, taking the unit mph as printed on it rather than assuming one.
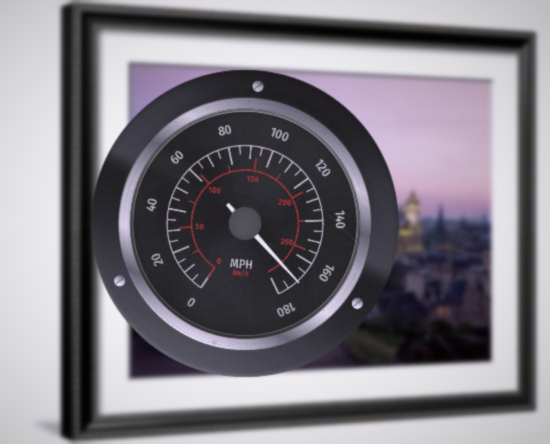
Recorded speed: 170 mph
